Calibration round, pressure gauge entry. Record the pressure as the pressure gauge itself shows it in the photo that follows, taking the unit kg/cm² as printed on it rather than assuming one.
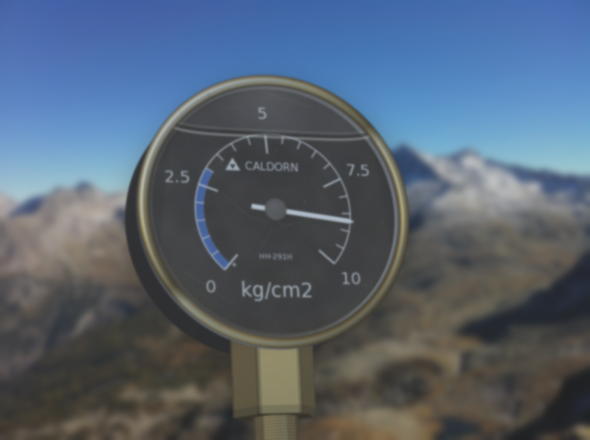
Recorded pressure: 8.75 kg/cm²
